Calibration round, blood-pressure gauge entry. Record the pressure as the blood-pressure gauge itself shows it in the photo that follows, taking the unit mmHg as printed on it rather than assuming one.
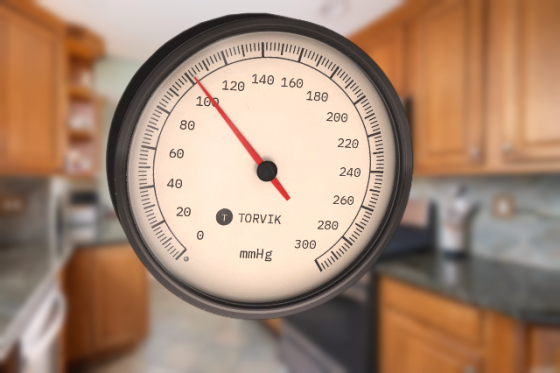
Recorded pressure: 102 mmHg
